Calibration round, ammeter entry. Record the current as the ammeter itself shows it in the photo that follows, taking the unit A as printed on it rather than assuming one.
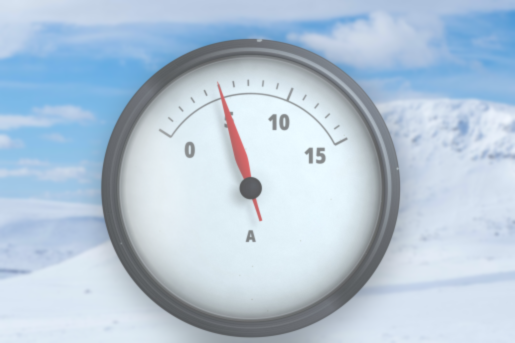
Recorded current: 5 A
